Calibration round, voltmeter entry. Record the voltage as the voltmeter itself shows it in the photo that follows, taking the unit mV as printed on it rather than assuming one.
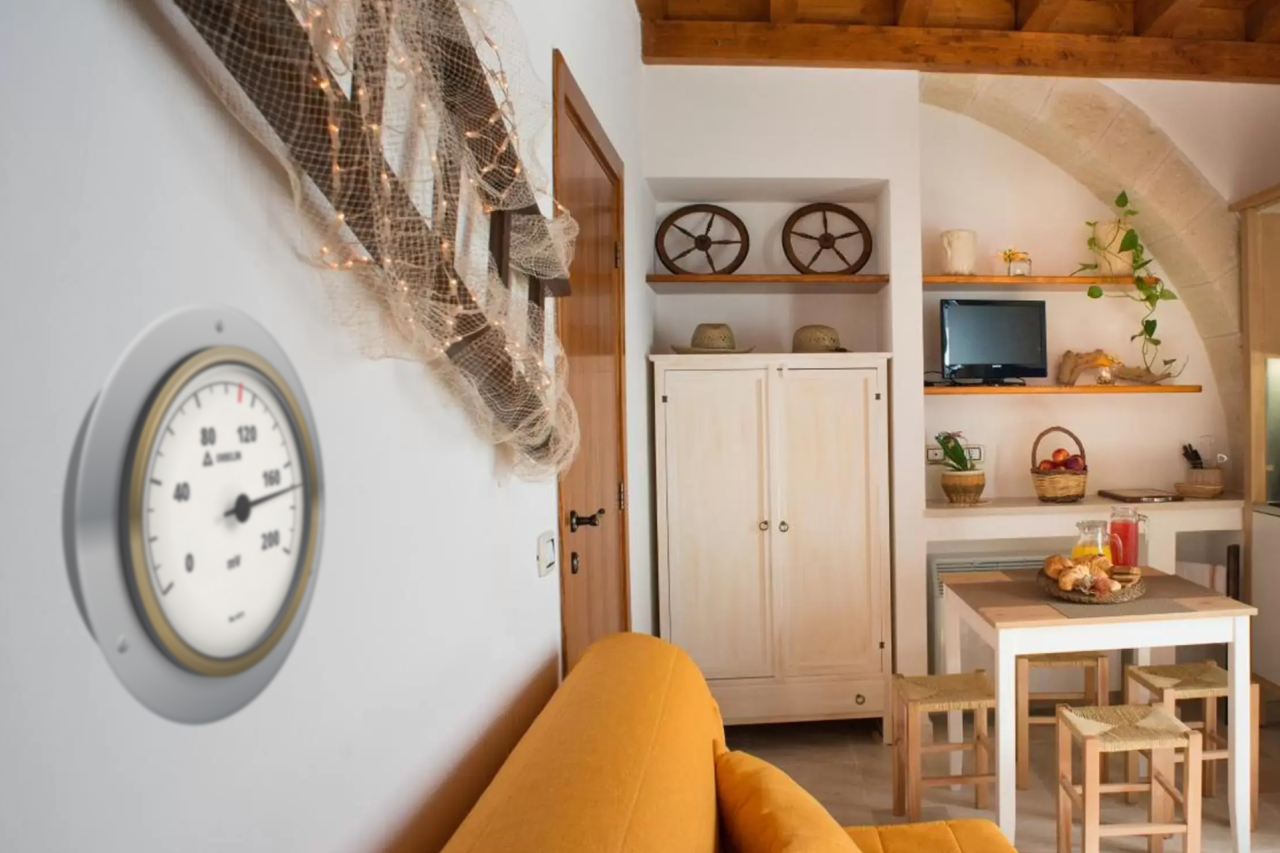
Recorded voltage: 170 mV
